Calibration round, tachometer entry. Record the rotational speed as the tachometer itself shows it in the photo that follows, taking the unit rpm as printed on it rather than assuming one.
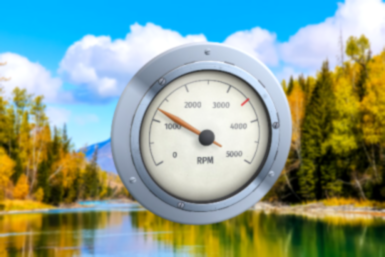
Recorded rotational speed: 1250 rpm
